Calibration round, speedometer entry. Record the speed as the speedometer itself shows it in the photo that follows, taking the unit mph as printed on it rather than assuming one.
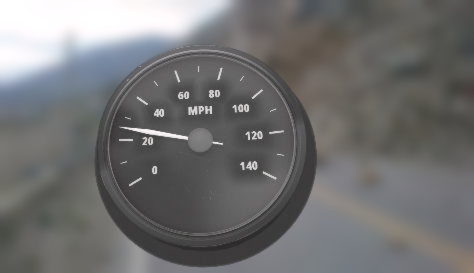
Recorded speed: 25 mph
